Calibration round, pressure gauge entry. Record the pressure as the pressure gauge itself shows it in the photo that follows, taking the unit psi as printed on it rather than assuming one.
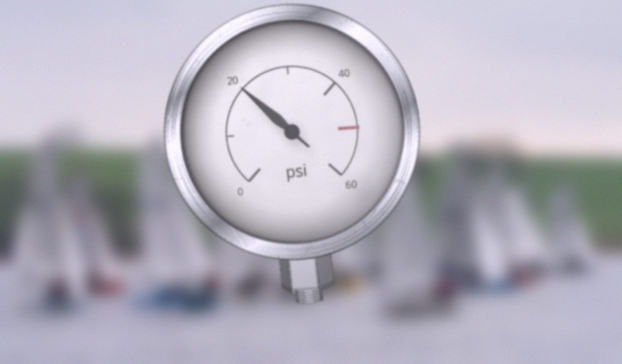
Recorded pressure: 20 psi
